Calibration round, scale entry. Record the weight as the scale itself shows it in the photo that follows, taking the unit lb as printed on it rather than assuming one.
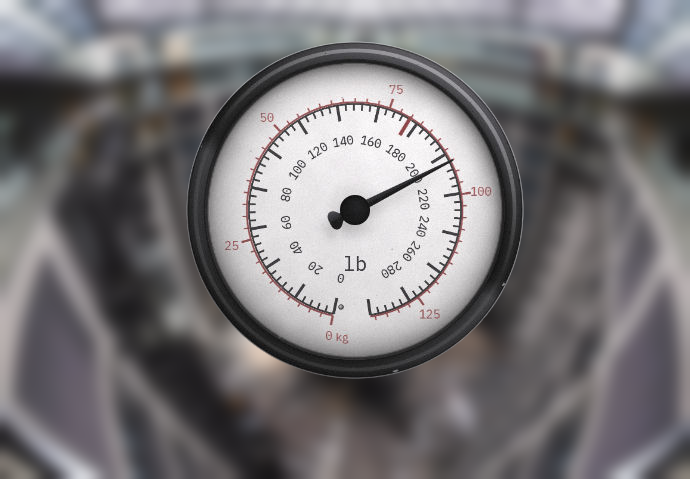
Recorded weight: 204 lb
